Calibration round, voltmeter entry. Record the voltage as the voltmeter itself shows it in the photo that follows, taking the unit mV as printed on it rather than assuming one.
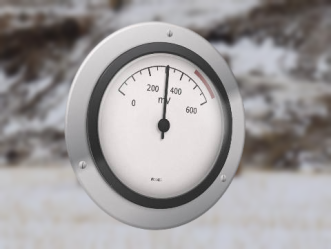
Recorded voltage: 300 mV
